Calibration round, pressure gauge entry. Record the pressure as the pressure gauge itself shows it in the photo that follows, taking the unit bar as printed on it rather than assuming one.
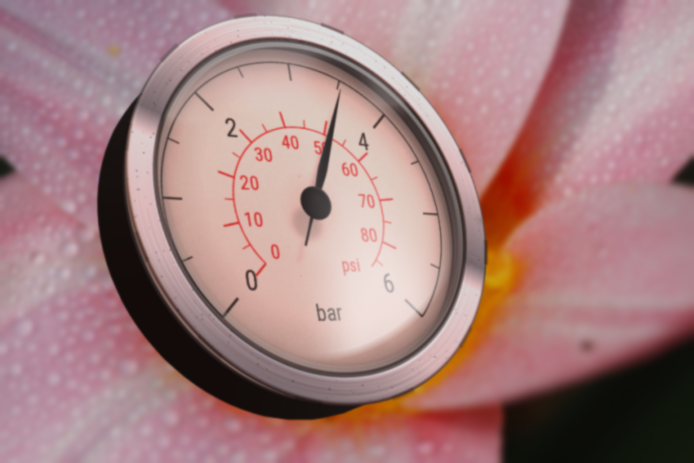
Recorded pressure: 3.5 bar
